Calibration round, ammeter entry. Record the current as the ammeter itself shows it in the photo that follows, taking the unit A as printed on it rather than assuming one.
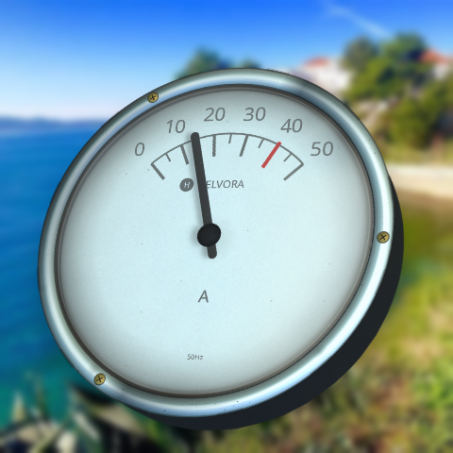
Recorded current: 15 A
